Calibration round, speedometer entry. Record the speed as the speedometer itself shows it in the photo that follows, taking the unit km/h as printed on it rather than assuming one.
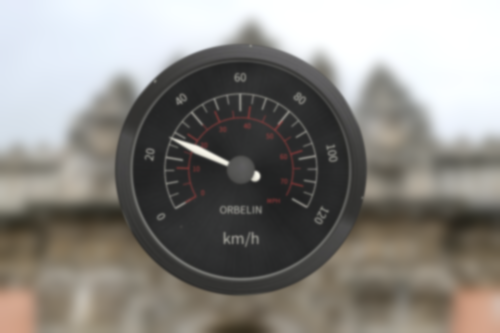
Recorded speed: 27.5 km/h
